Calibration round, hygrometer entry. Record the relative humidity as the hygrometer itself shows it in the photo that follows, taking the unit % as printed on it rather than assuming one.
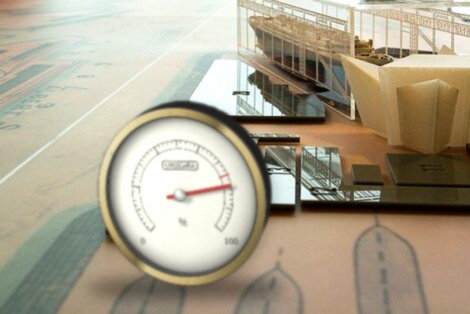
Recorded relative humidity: 80 %
